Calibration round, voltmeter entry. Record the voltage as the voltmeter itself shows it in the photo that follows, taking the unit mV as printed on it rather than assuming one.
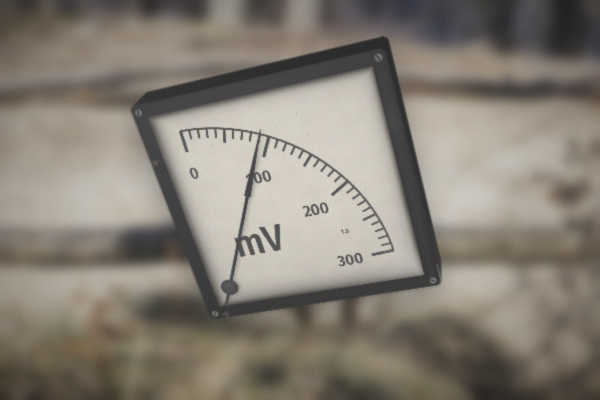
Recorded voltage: 90 mV
